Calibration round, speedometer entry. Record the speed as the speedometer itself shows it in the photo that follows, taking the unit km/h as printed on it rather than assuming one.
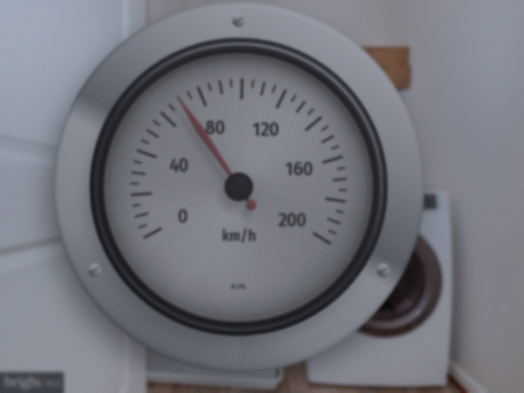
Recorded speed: 70 km/h
